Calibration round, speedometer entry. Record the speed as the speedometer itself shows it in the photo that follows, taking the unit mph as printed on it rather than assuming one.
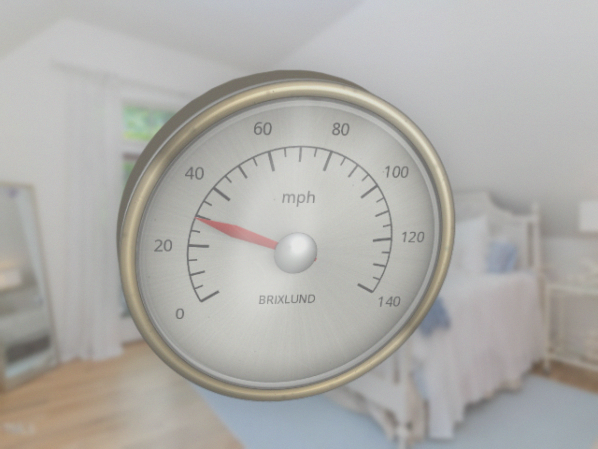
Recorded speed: 30 mph
